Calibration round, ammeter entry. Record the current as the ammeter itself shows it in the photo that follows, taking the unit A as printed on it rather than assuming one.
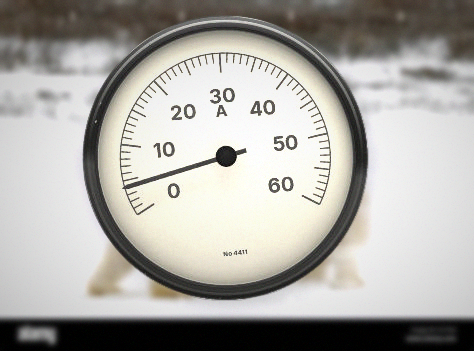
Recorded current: 4 A
